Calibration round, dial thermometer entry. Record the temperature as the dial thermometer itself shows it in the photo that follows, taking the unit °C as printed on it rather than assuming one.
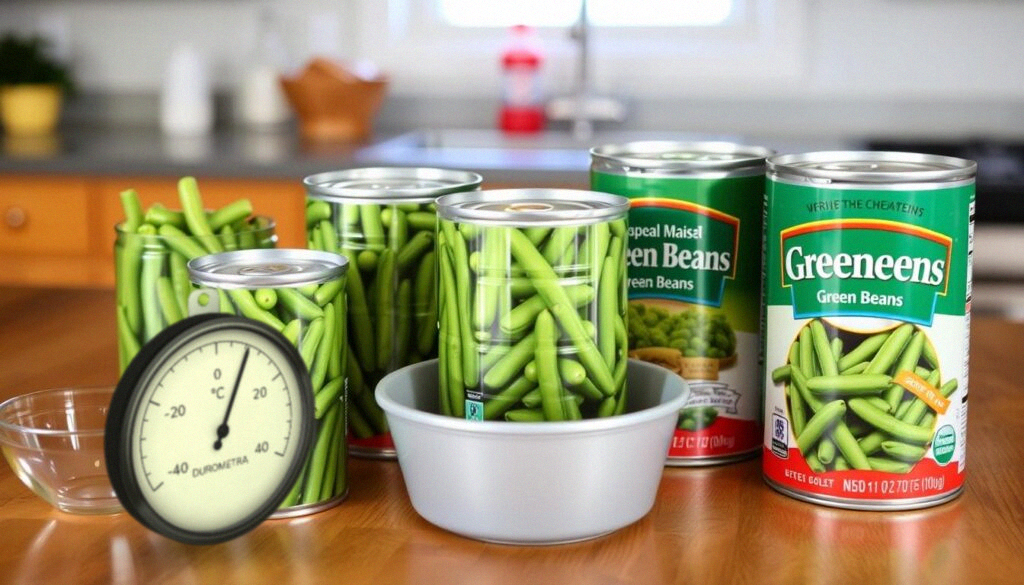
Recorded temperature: 8 °C
